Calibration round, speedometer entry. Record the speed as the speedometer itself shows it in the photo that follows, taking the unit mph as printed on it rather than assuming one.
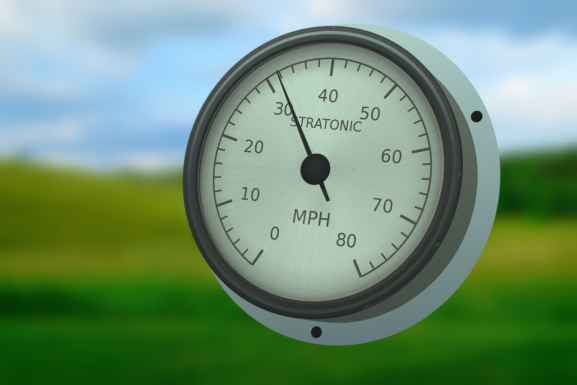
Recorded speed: 32 mph
